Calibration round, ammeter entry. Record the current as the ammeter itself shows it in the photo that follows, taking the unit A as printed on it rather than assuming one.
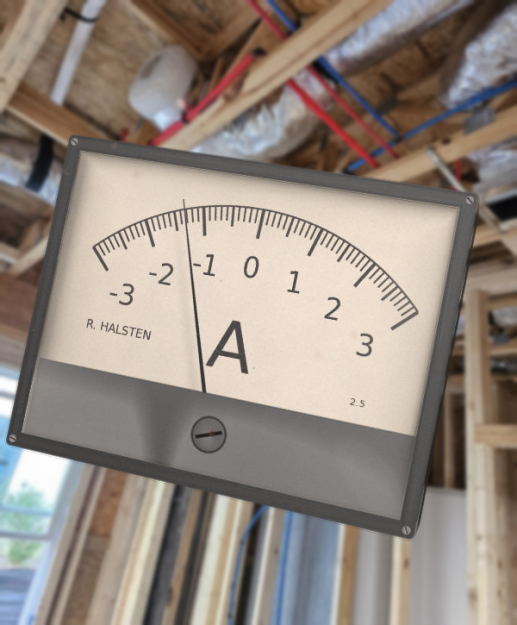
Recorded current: -1.3 A
